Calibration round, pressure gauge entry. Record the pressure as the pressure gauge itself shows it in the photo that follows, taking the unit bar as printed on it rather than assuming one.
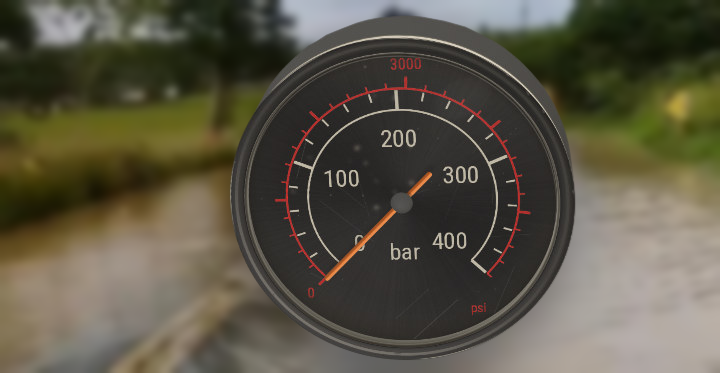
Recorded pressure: 0 bar
